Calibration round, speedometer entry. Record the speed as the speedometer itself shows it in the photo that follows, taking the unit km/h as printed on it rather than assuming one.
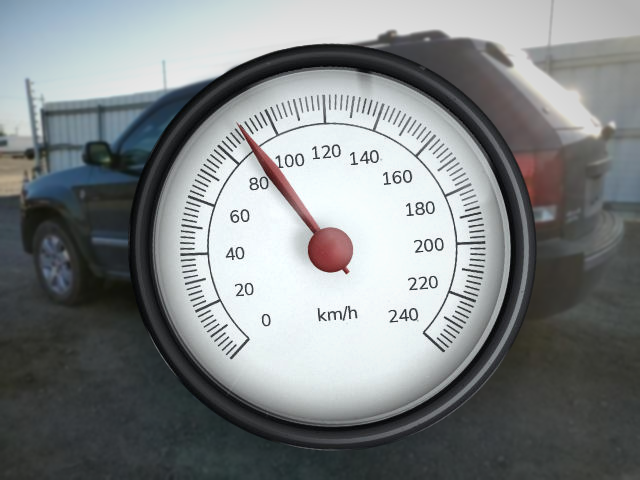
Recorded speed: 90 km/h
